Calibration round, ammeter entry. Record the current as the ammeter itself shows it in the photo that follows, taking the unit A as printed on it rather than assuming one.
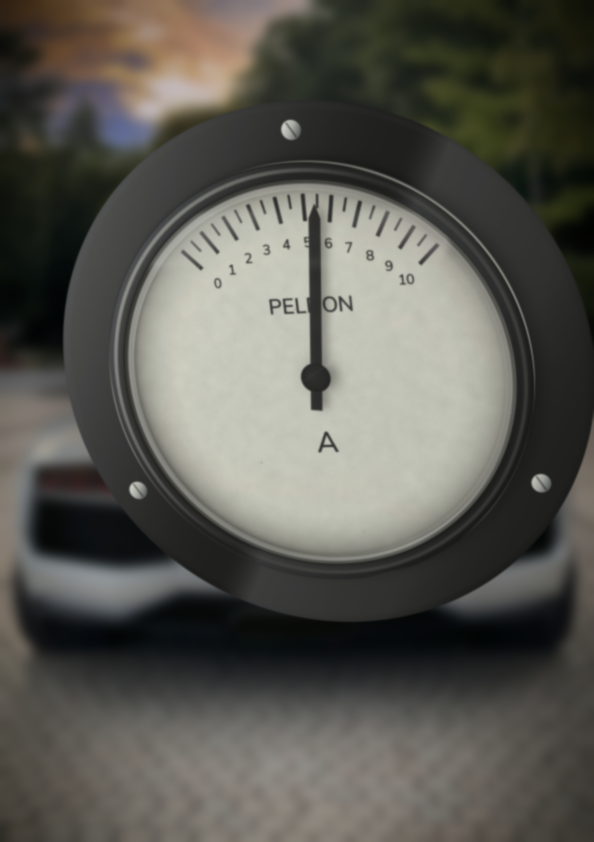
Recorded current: 5.5 A
